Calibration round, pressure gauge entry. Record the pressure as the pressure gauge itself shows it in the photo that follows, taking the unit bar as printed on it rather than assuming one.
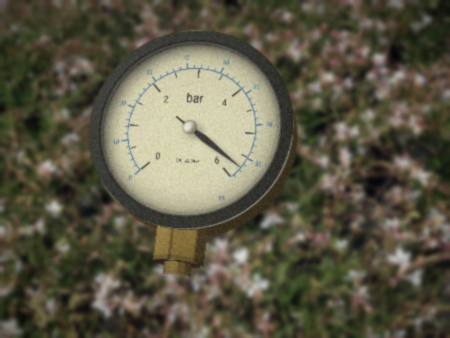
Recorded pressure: 5.75 bar
